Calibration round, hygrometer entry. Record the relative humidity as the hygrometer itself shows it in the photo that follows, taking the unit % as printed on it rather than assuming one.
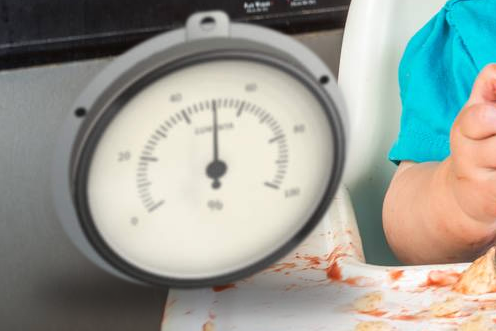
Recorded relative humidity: 50 %
